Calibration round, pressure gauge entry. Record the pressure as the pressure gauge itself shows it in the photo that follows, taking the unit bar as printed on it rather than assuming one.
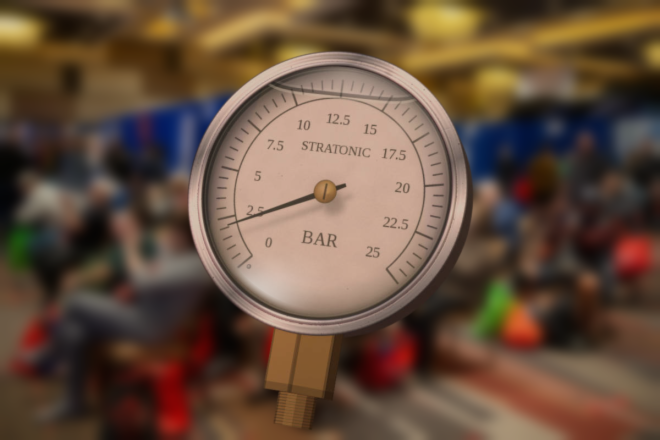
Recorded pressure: 2 bar
